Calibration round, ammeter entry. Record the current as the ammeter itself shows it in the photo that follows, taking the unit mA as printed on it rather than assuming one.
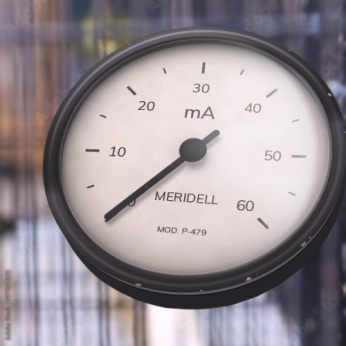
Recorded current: 0 mA
